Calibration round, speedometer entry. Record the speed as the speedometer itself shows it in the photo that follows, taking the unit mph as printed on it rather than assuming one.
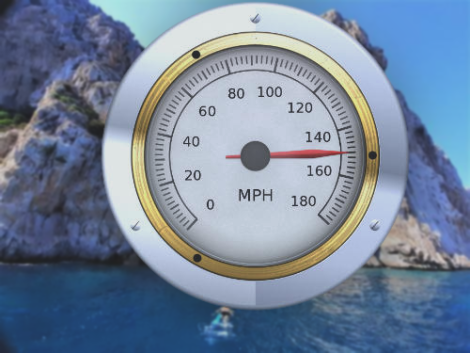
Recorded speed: 150 mph
